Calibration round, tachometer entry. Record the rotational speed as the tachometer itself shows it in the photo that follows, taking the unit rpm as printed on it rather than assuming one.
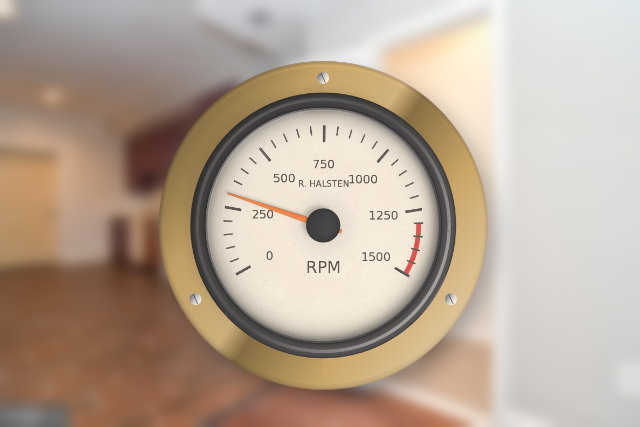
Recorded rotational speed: 300 rpm
